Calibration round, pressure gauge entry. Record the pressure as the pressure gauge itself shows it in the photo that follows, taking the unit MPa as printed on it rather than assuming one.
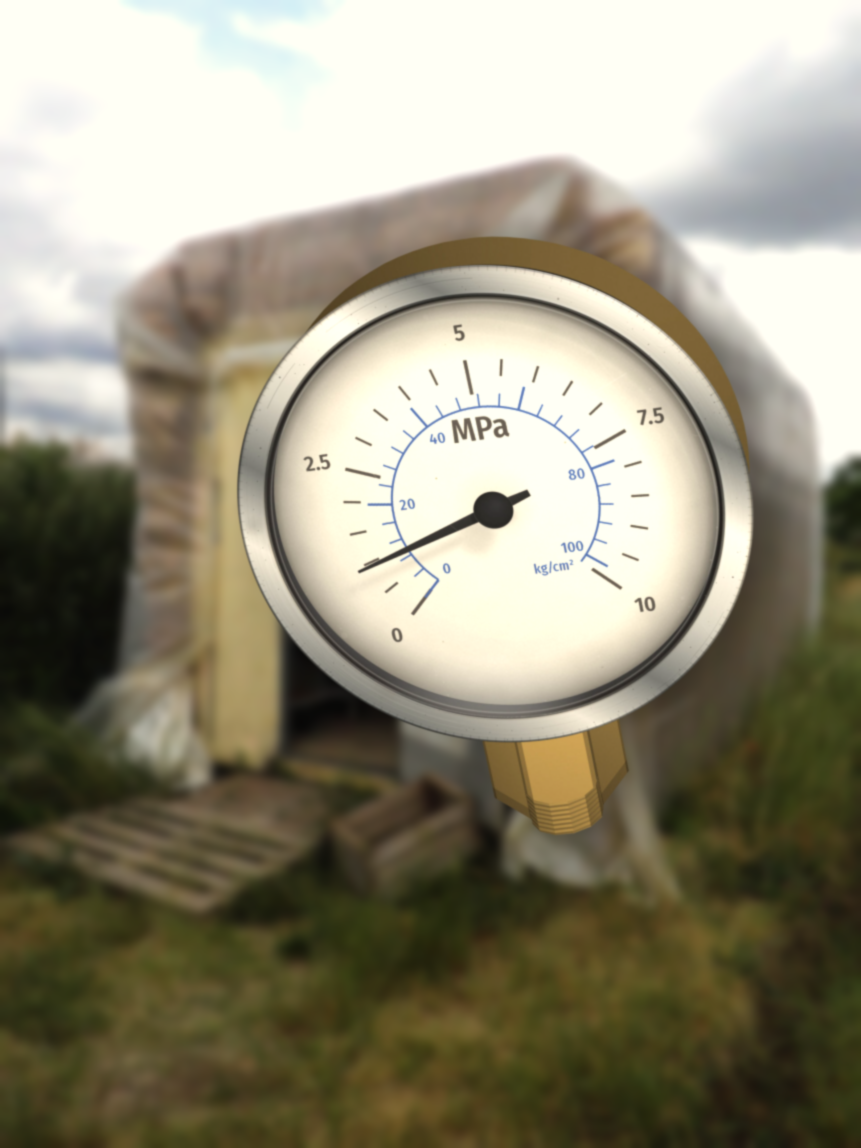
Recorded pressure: 1 MPa
